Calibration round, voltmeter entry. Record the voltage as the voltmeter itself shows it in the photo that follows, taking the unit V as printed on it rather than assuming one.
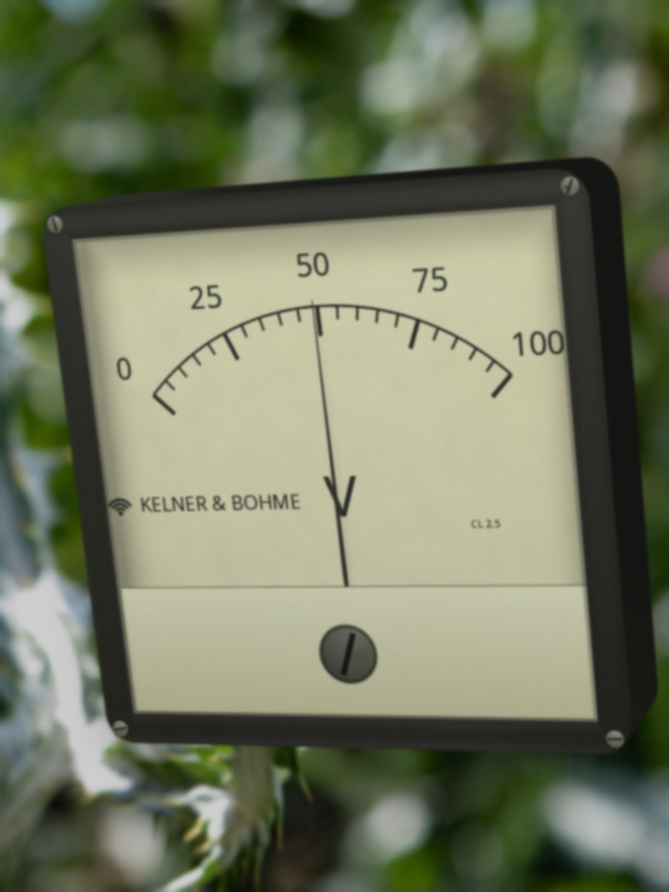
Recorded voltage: 50 V
